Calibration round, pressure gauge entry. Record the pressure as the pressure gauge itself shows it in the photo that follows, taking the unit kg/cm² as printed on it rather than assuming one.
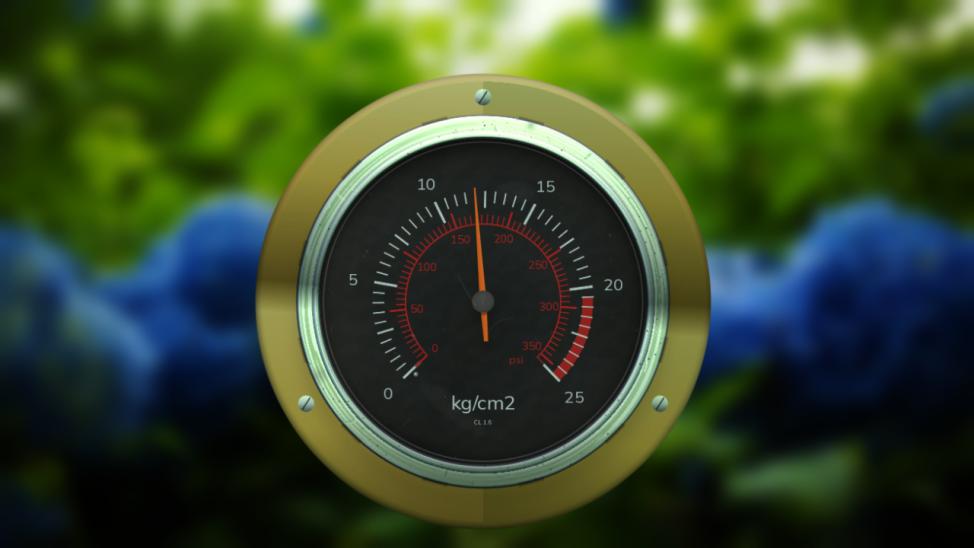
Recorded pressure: 12 kg/cm²
